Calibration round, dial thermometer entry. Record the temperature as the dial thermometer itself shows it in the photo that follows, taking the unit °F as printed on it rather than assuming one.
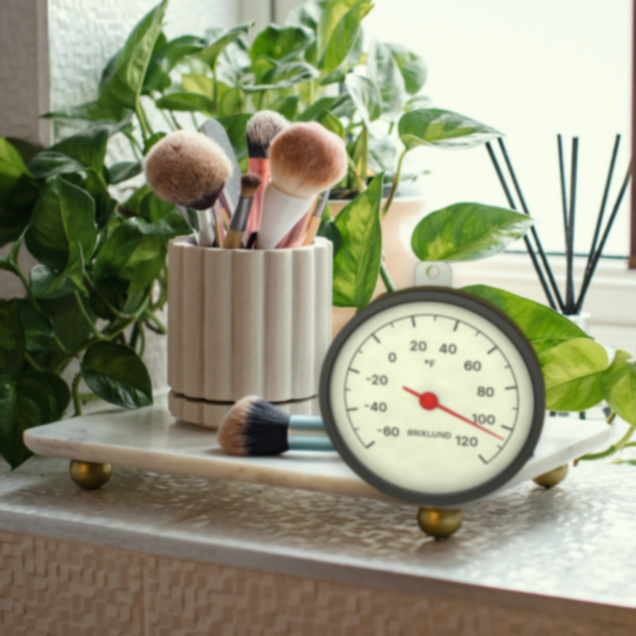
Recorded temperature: 105 °F
